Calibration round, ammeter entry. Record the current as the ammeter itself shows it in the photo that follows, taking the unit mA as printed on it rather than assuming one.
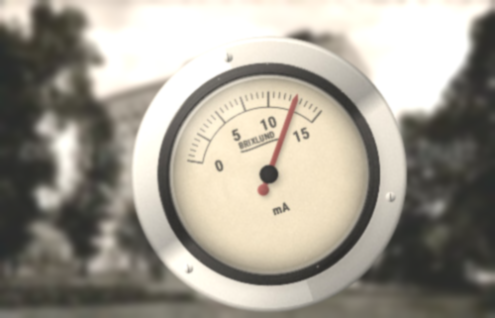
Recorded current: 12.5 mA
